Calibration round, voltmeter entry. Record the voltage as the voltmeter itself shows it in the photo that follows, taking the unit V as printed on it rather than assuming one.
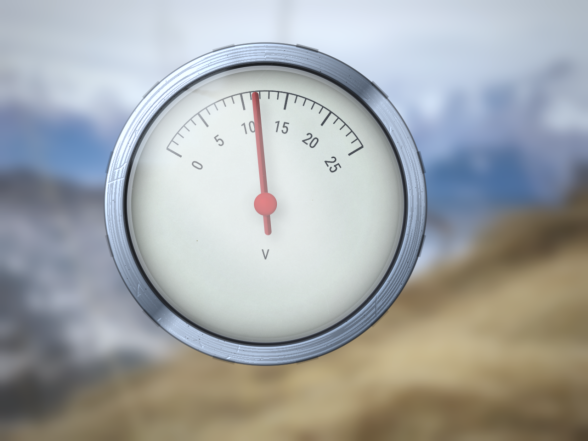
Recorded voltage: 11.5 V
